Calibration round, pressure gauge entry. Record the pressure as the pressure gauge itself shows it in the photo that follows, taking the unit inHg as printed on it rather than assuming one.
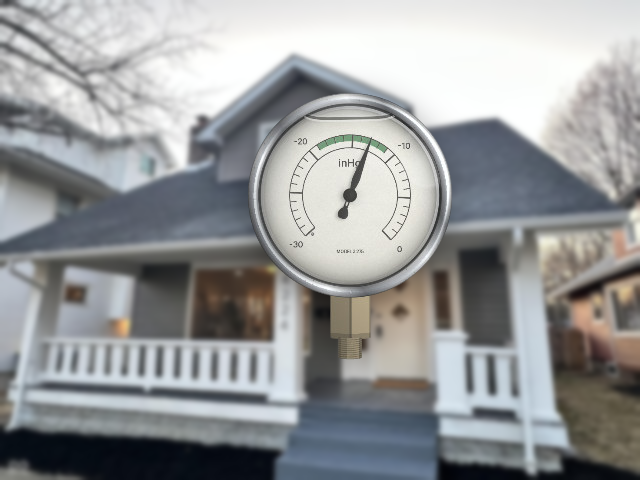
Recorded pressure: -13 inHg
